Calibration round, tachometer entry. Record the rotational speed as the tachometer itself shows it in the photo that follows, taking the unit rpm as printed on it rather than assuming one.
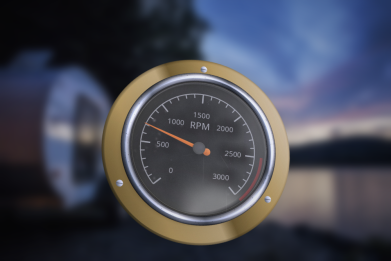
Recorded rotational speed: 700 rpm
